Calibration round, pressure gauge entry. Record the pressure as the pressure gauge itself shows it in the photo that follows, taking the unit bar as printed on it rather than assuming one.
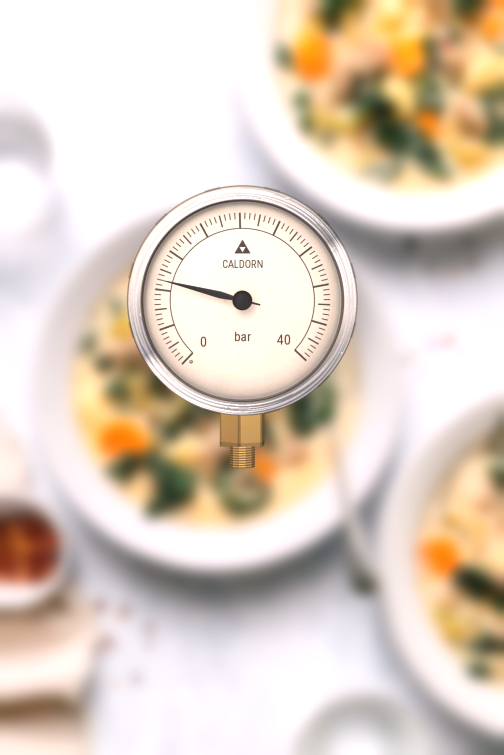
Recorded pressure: 9 bar
